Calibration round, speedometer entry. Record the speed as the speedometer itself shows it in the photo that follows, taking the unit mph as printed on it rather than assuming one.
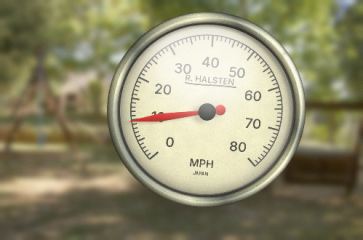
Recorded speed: 10 mph
